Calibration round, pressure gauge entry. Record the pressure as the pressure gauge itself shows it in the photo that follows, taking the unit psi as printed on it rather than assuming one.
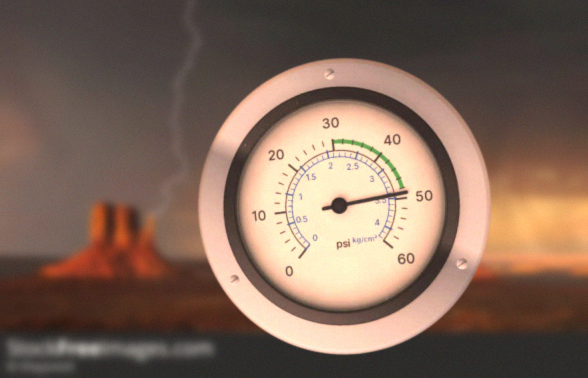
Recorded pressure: 49 psi
